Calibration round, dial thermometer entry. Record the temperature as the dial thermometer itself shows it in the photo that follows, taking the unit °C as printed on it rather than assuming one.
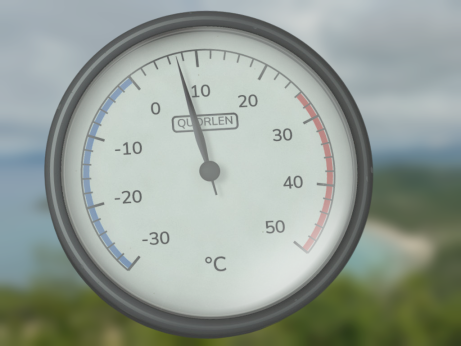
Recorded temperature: 7 °C
